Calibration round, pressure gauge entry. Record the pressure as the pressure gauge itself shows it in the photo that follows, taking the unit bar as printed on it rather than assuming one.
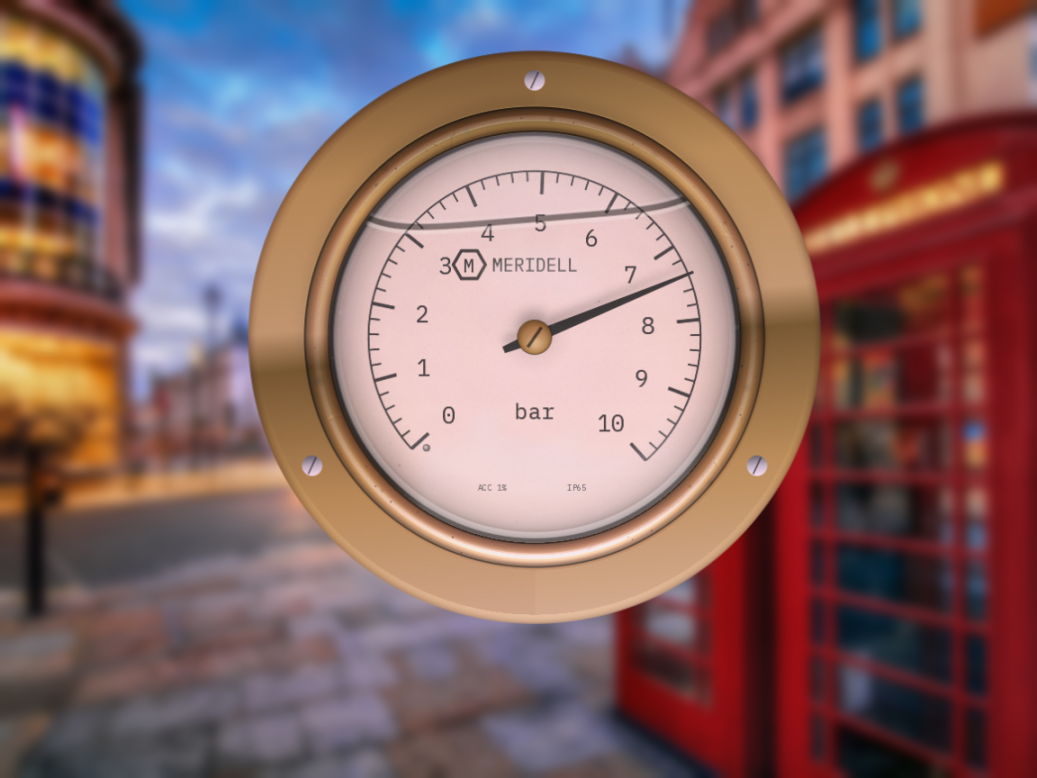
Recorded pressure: 7.4 bar
